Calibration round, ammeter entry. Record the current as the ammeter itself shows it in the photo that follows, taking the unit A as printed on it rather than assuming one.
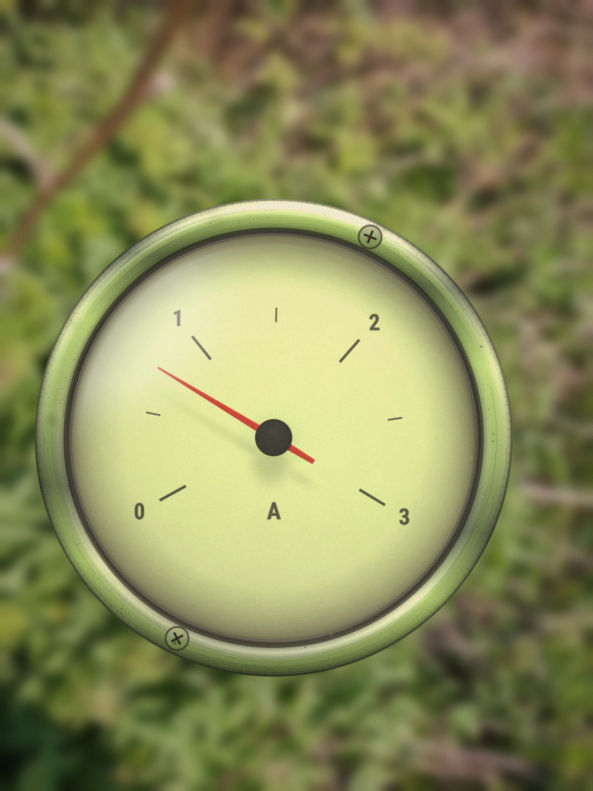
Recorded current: 0.75 A
